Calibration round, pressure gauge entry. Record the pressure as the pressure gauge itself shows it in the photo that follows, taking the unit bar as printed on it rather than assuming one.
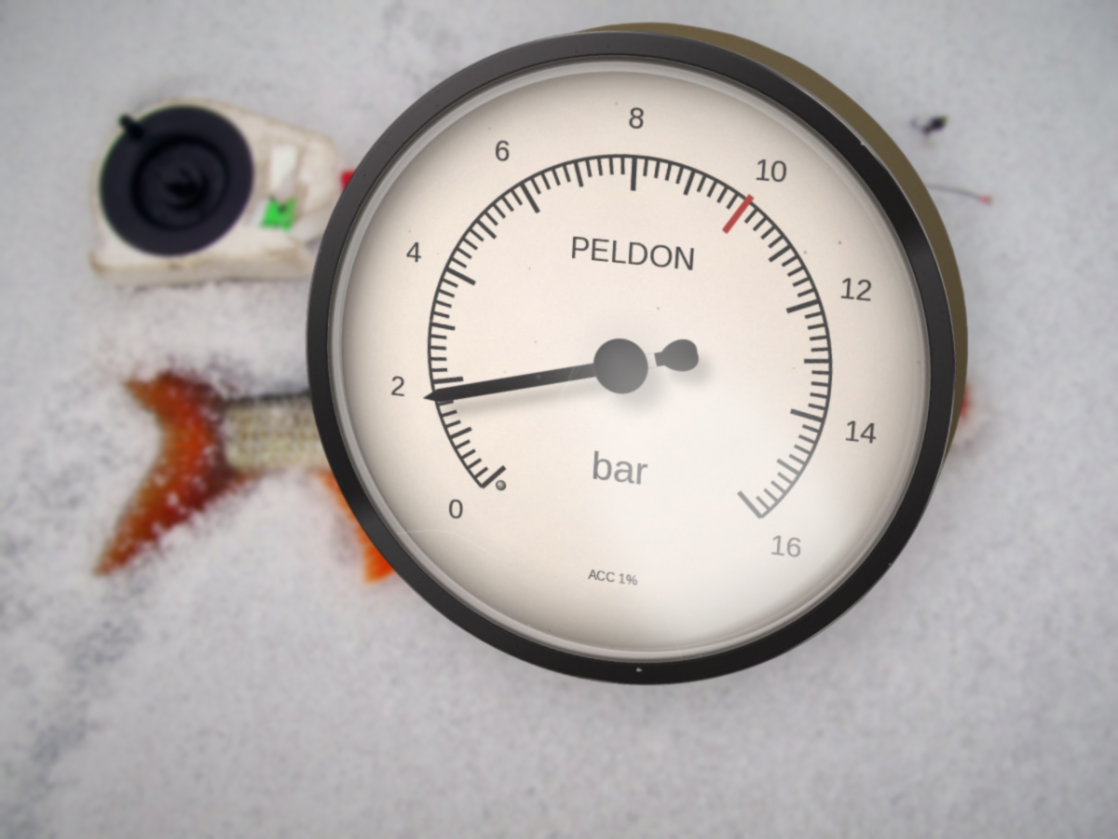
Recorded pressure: 1.8 bar
